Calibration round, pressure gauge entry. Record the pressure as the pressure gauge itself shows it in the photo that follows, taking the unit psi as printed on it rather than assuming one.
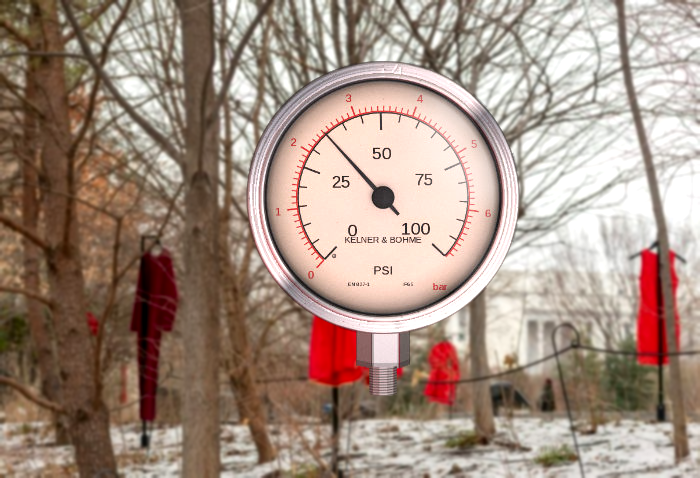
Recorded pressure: 35 psi
